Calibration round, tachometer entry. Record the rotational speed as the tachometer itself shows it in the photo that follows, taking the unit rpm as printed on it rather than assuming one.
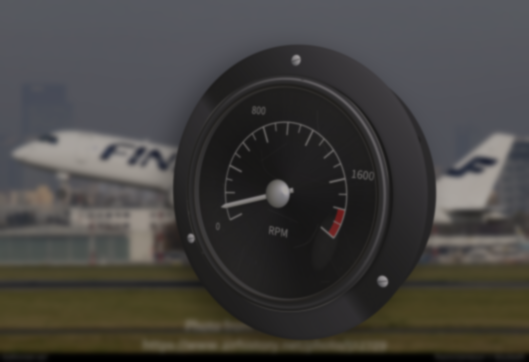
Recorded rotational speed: 100 rpm
